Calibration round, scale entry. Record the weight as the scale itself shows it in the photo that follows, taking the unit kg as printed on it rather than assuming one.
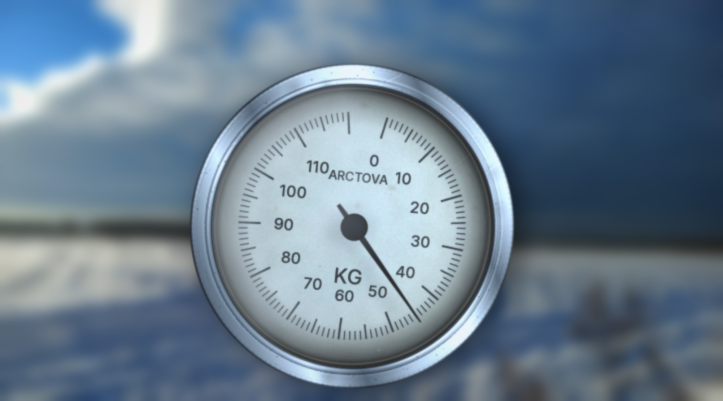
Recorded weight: 45 kg
